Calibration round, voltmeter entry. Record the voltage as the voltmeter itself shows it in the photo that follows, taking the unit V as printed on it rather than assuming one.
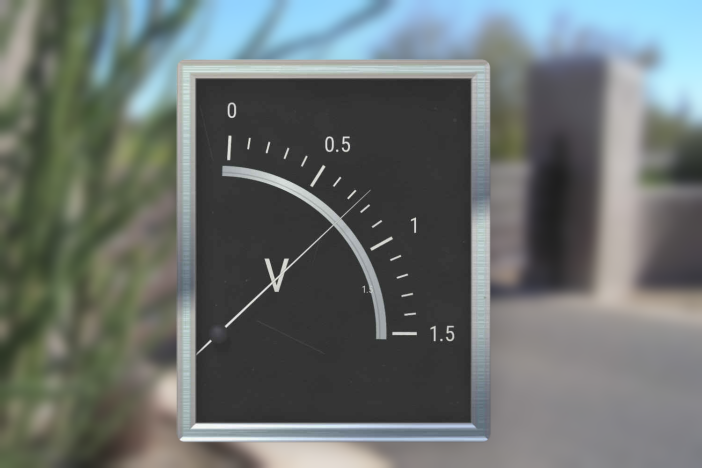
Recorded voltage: 0.75 V
